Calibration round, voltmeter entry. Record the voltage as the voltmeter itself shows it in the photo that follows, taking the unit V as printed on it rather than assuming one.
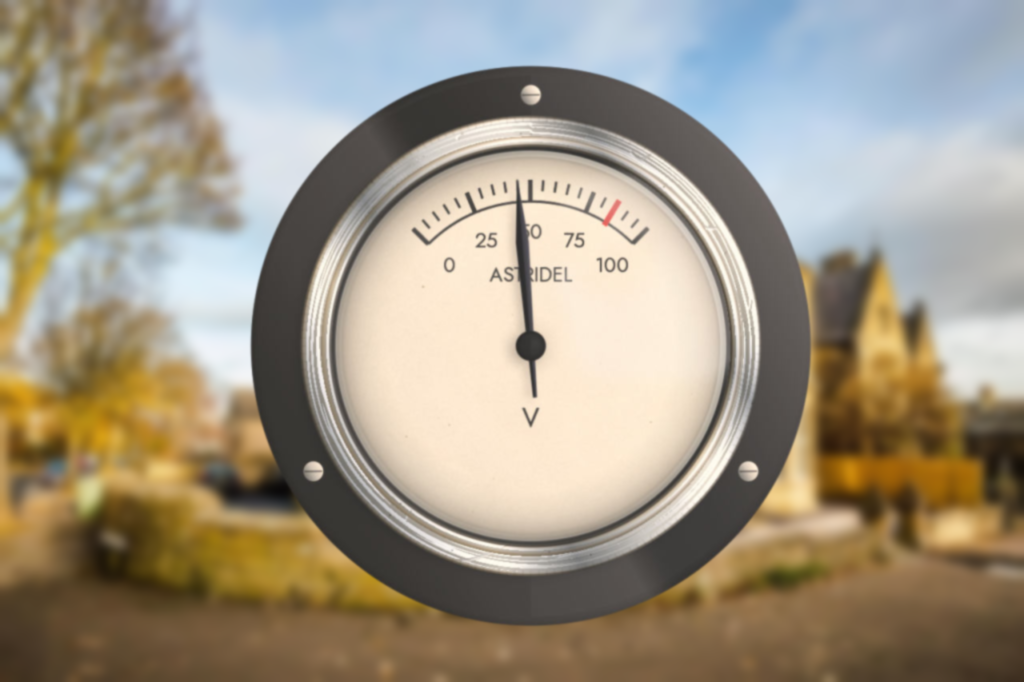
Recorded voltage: 45 V
